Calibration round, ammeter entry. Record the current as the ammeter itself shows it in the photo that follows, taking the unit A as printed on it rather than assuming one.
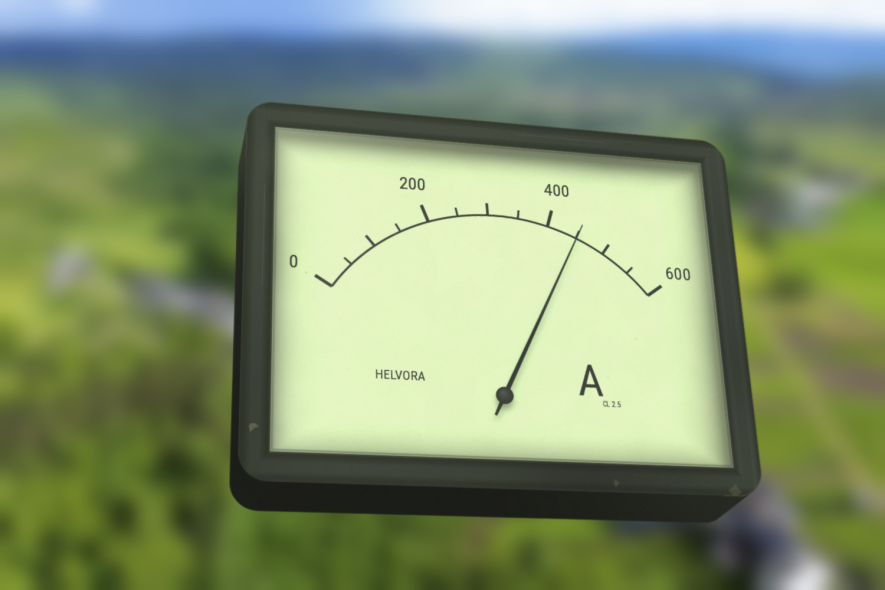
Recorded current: 450 A
